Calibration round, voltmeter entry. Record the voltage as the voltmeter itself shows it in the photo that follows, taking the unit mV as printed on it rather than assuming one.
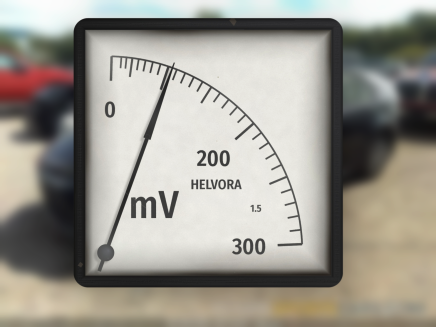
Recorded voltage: 105 mV
